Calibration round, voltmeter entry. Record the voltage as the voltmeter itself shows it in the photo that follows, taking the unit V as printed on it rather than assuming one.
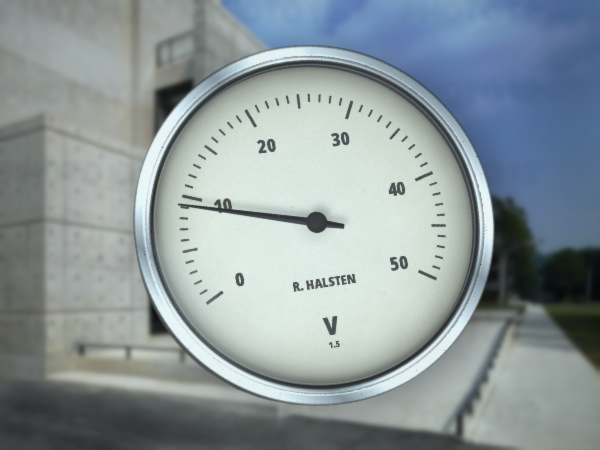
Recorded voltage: 9 V
